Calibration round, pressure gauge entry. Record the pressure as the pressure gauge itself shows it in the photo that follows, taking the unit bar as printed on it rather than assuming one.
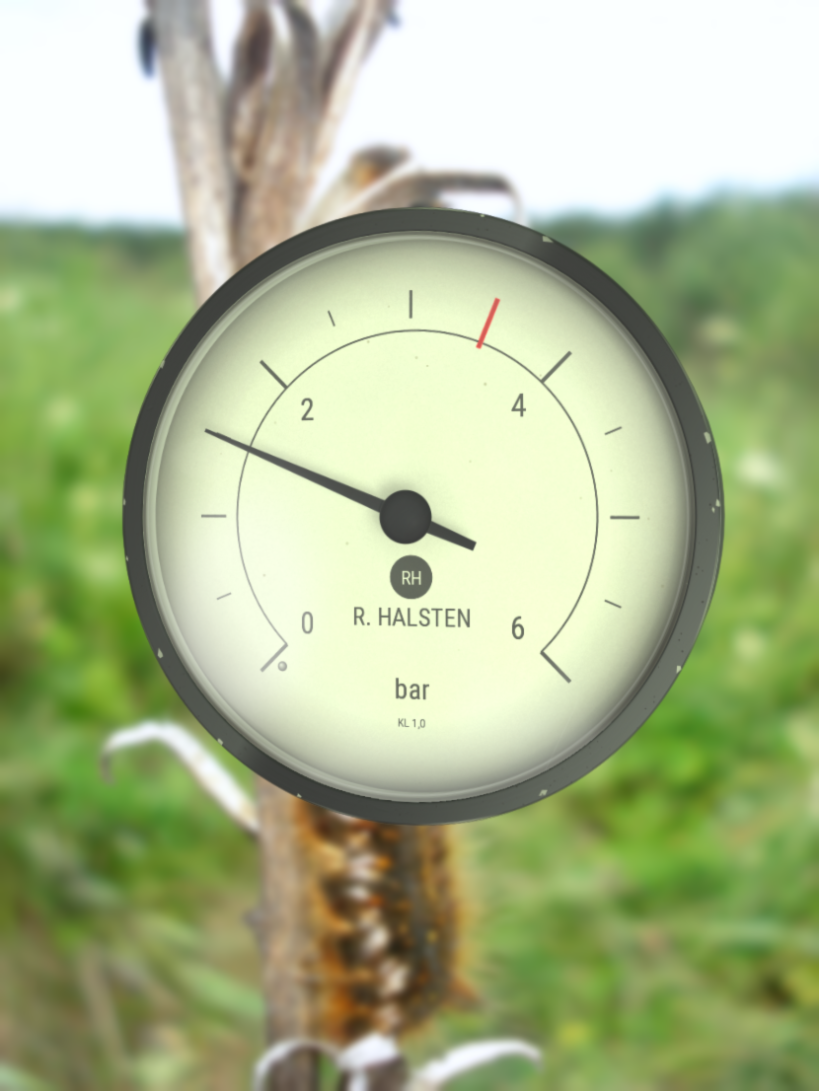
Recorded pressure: 1.5 bar
